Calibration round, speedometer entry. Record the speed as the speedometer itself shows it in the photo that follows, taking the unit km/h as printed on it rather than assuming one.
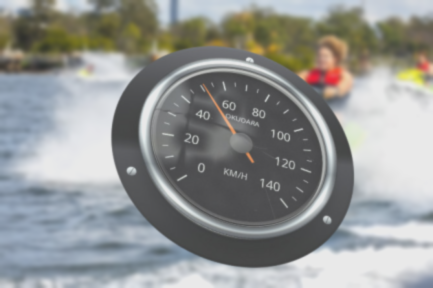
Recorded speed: 50 km/h
